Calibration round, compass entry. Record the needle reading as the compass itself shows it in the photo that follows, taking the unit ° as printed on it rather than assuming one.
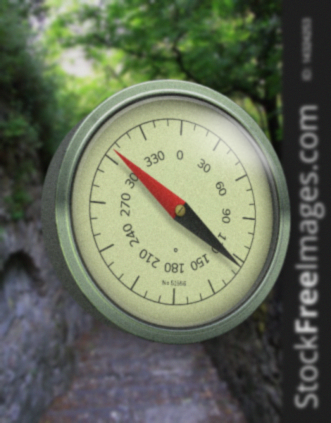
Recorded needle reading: 305 °
